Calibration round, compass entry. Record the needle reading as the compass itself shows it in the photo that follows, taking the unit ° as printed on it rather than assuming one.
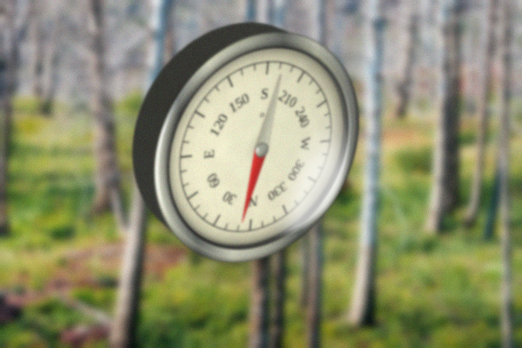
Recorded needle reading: 10 °
